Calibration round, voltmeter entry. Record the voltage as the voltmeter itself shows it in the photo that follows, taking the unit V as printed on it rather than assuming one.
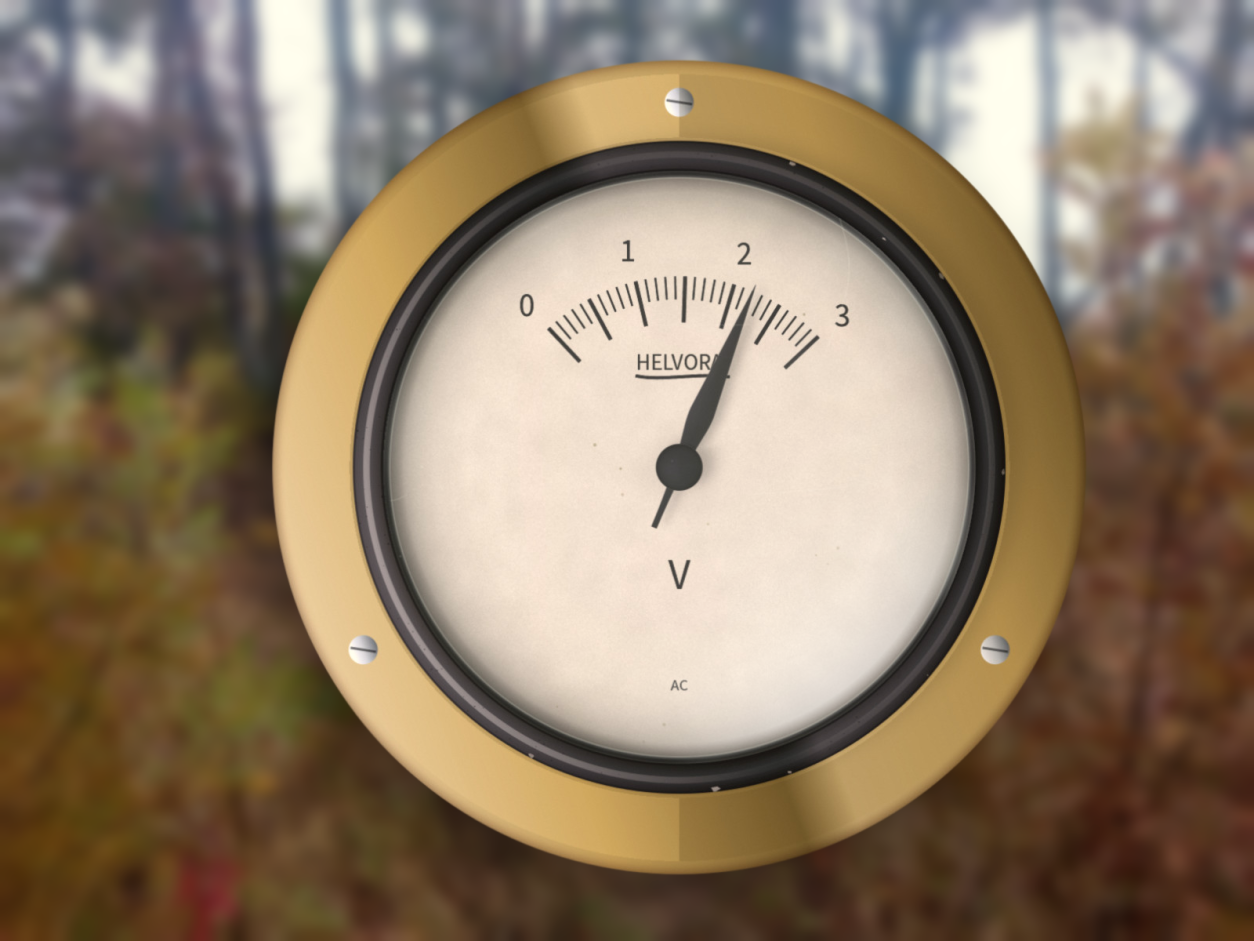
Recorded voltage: 2.2 V
